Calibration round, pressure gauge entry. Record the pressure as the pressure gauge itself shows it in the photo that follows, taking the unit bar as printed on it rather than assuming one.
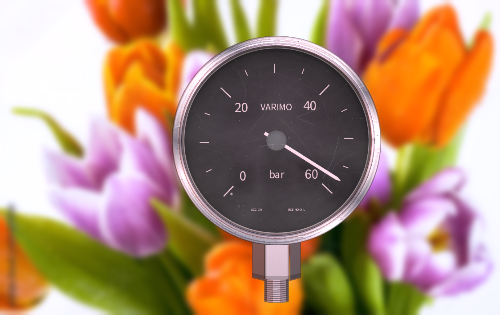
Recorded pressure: 57.5 bar
